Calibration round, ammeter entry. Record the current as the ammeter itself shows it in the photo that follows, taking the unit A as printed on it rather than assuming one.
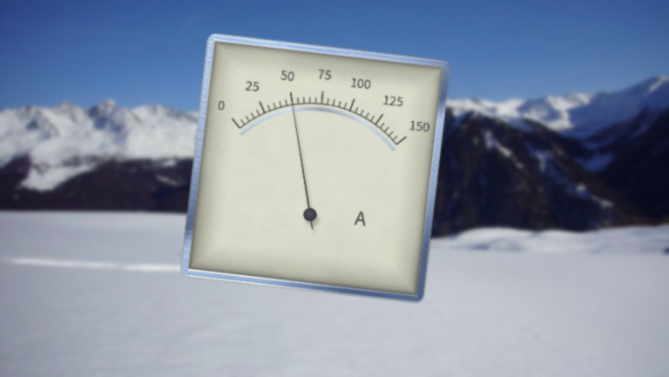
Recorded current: 50 A
